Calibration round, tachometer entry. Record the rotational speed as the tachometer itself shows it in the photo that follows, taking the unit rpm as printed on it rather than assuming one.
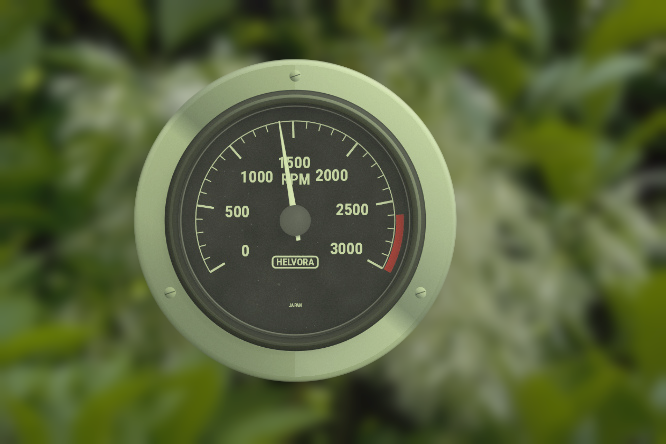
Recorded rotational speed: 1400 rpm
